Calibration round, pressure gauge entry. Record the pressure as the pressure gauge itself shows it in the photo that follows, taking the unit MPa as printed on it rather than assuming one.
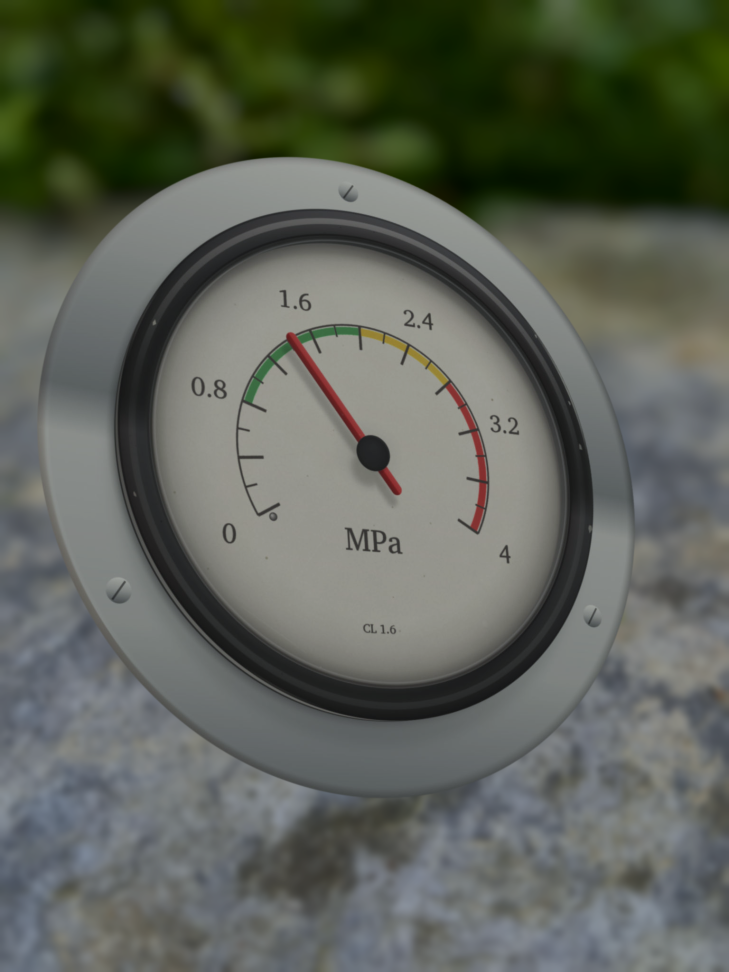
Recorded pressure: 1.4 MPa
